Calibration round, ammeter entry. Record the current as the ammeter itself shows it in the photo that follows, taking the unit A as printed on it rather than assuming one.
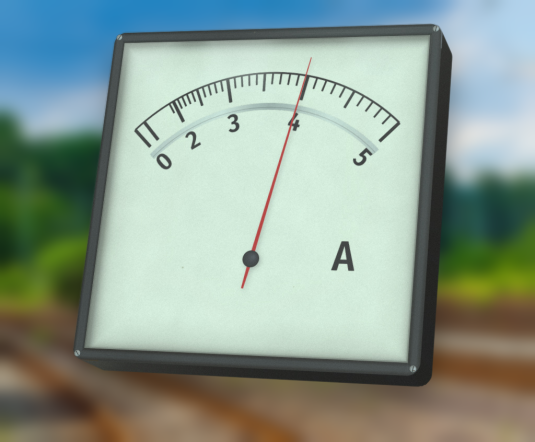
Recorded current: 4 A
